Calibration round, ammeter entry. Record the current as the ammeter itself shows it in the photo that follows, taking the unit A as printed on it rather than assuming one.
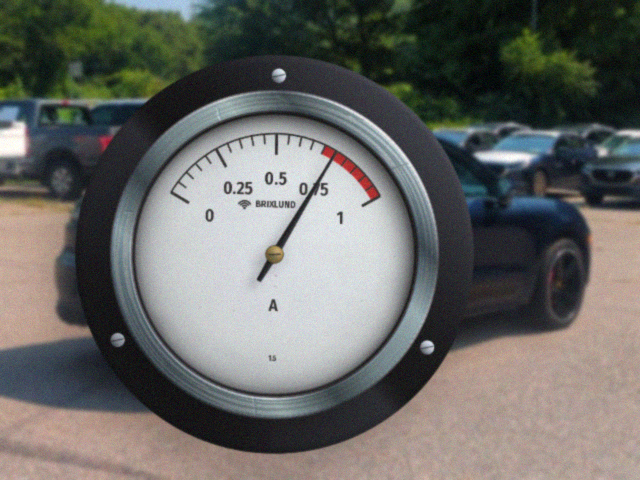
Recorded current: 0.75 A
